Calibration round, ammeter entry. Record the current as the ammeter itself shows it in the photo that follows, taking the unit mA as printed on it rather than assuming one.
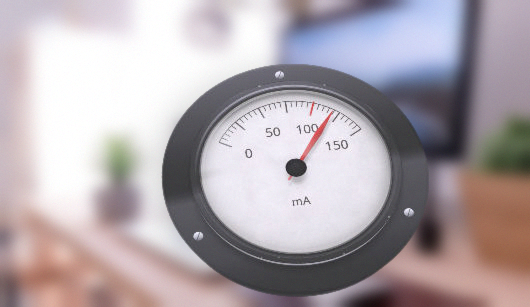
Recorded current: 120 mA
